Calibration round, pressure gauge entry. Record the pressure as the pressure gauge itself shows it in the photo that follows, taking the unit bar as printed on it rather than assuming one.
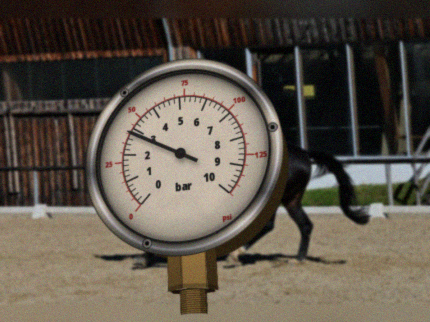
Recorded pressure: 2.8 bar
